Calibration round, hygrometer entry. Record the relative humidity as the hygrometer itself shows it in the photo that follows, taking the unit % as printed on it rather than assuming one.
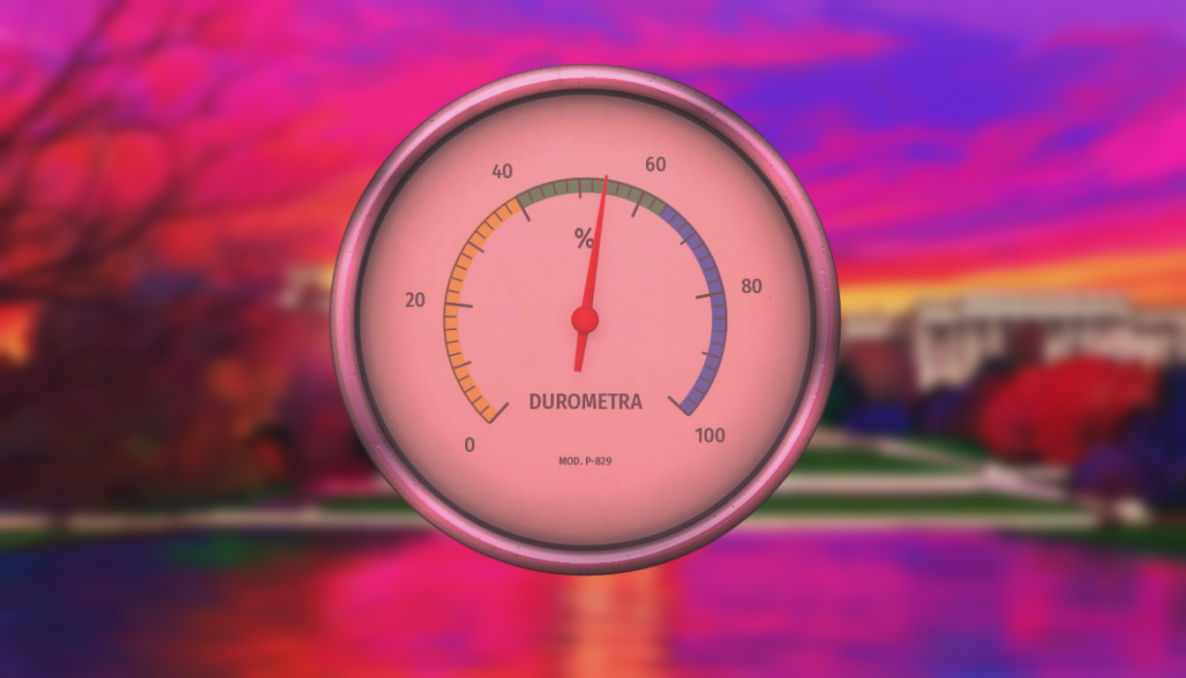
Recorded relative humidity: 54 %
